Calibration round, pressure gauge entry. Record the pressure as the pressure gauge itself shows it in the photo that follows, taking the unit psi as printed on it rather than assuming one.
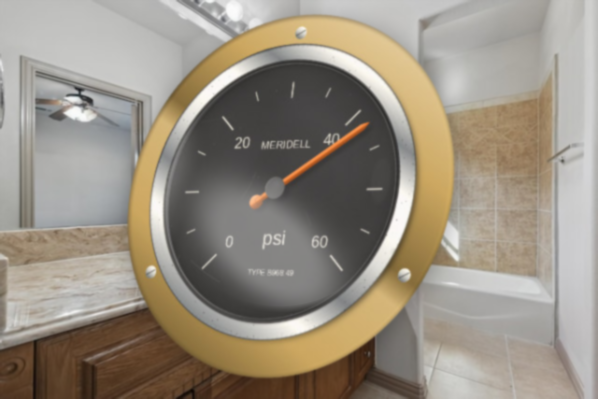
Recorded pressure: 42.5 psi
